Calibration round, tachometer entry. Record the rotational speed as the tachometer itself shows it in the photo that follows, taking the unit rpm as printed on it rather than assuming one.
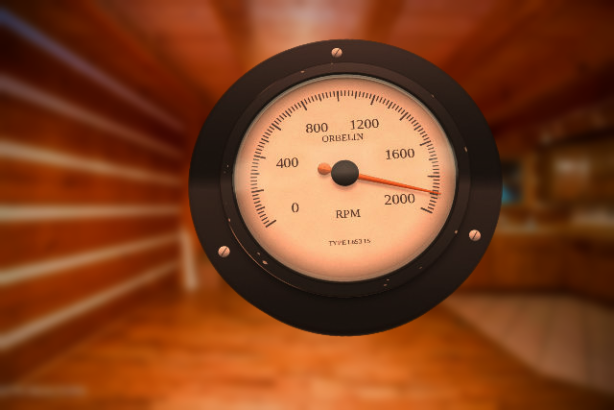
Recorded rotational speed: 1900 rpm
